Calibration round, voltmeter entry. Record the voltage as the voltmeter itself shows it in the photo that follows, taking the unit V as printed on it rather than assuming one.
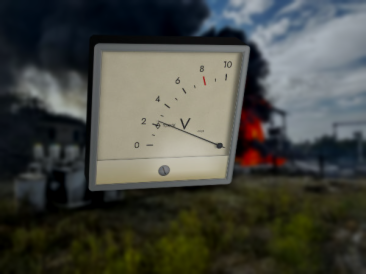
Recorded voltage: 2.5 V
